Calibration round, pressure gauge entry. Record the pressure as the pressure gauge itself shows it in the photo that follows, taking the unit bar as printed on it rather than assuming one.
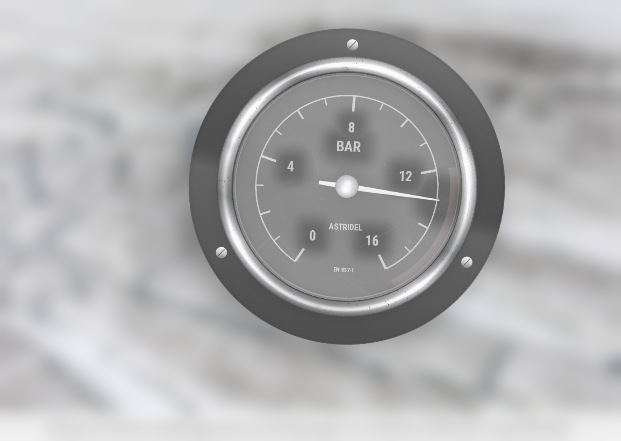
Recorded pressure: 13 bar
